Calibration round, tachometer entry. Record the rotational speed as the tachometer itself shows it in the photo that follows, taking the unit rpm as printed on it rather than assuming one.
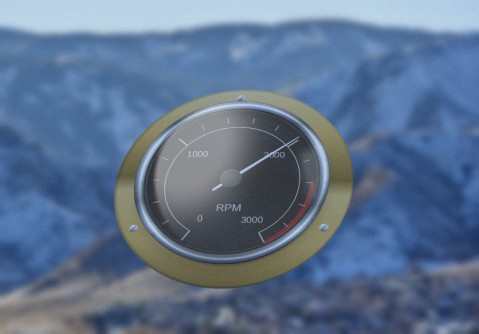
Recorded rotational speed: 2000 rpm
